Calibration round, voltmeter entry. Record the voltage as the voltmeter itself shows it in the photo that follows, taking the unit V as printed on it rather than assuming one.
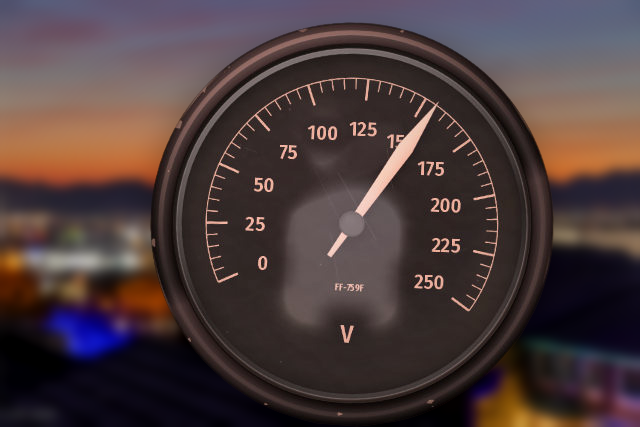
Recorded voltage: 155 V
